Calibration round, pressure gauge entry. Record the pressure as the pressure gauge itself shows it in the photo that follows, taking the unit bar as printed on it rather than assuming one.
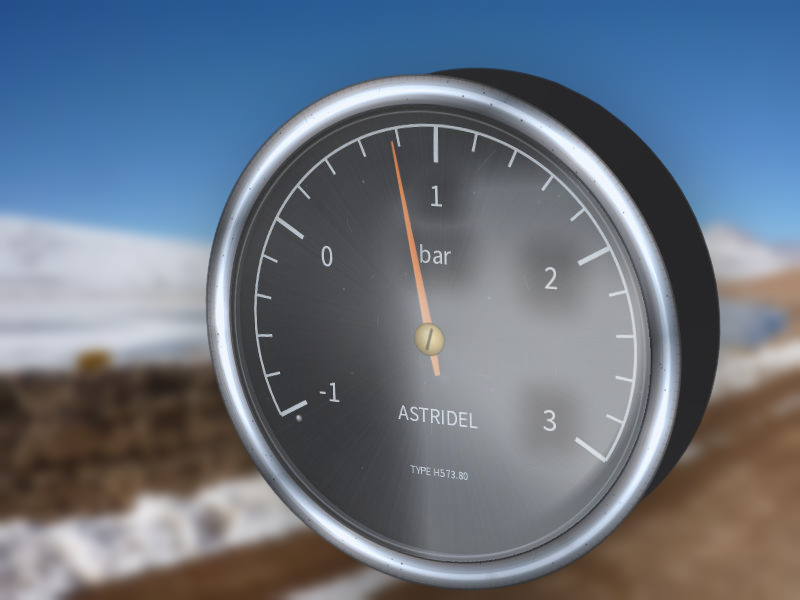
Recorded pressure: 0.8 bar
